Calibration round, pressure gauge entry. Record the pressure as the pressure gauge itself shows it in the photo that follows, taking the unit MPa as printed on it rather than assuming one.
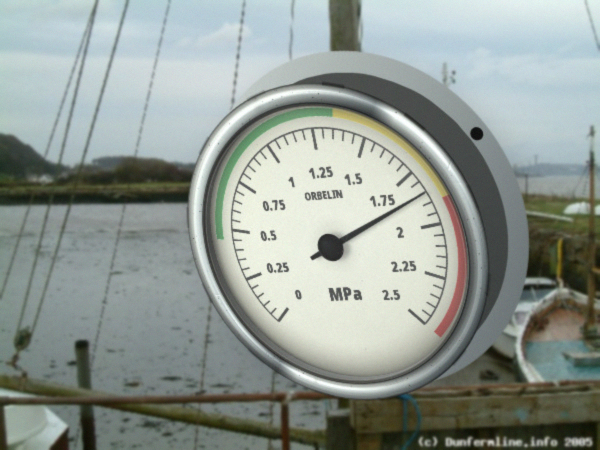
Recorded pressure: 1.85 MPa
